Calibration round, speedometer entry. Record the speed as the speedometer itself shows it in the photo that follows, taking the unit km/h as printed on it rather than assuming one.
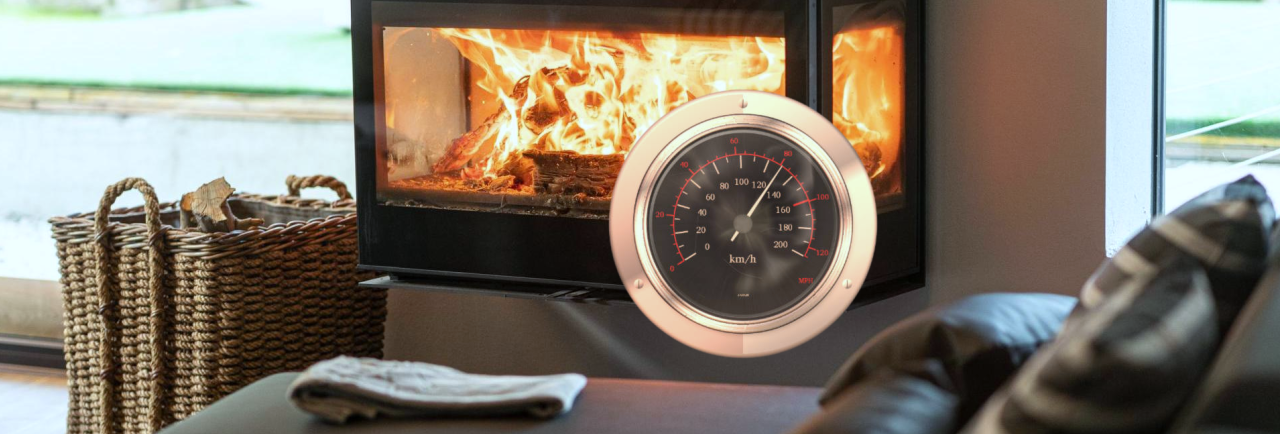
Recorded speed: 130 km/h
